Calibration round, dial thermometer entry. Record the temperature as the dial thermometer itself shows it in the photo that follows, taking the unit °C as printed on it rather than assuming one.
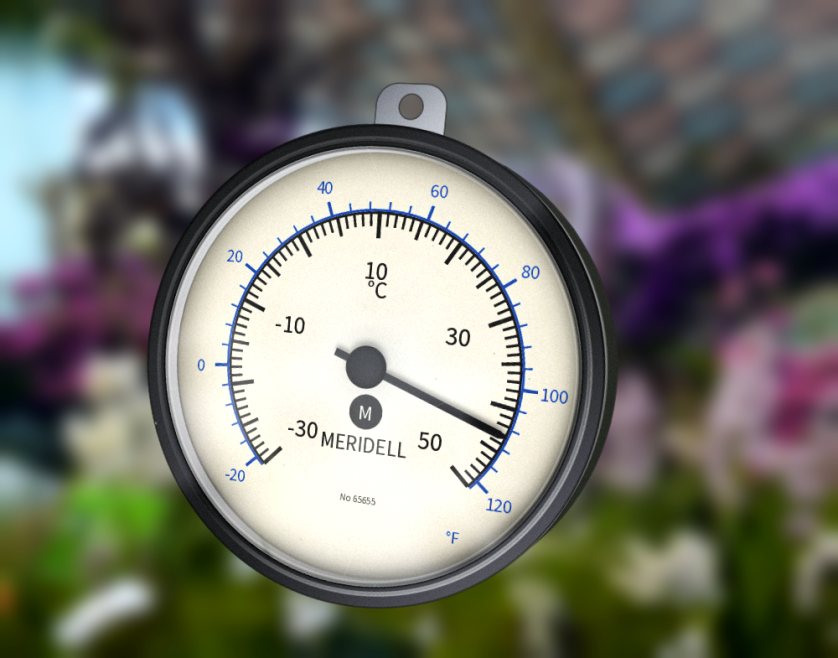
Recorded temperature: 43 °C
